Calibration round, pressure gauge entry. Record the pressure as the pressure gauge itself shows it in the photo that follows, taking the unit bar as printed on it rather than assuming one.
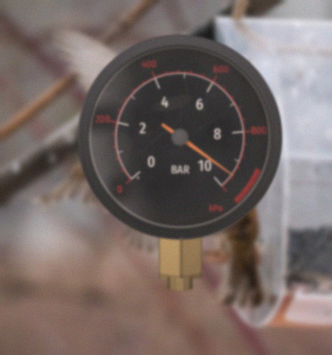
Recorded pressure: 9.5 bar
